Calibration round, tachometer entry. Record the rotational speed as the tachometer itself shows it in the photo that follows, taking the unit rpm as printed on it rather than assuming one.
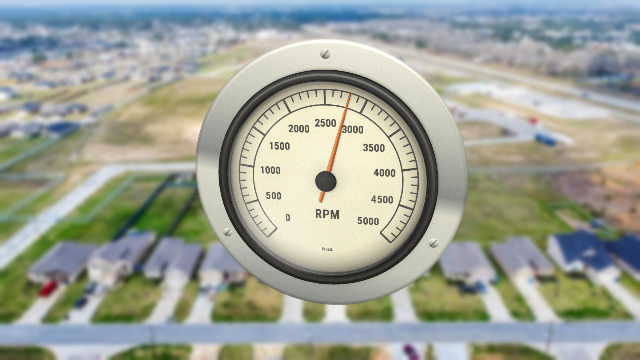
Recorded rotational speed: 2800 rpm
